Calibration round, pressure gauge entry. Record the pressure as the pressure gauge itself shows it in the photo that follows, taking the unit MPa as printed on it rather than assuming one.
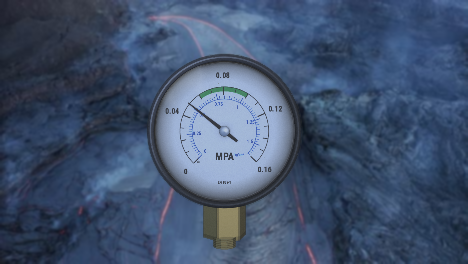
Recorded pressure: 0.05 MPa
